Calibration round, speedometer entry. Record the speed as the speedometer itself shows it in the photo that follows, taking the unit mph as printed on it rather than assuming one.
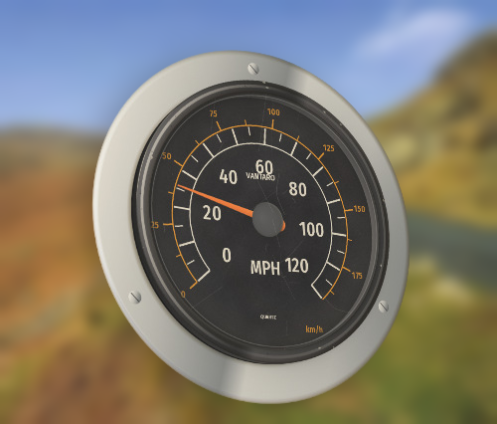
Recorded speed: 25 mph
